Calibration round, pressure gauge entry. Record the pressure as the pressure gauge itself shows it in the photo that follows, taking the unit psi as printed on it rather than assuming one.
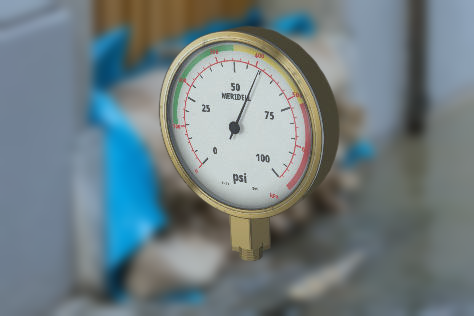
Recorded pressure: 60 psi
